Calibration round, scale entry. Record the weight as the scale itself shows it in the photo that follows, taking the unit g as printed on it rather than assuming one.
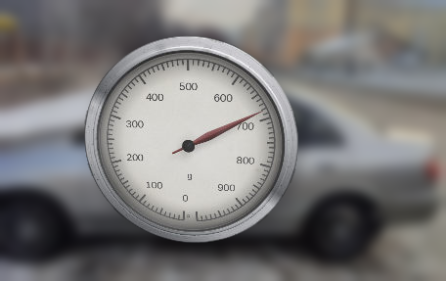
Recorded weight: 680 g
